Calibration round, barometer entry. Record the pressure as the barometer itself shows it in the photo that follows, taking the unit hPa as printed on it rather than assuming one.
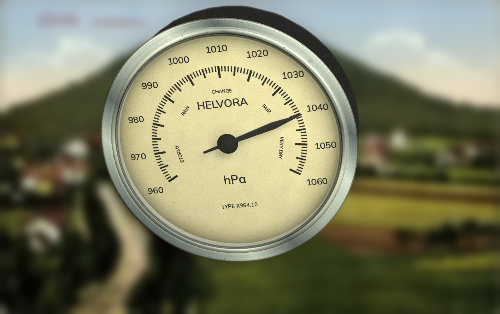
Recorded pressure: 1040 hPa
